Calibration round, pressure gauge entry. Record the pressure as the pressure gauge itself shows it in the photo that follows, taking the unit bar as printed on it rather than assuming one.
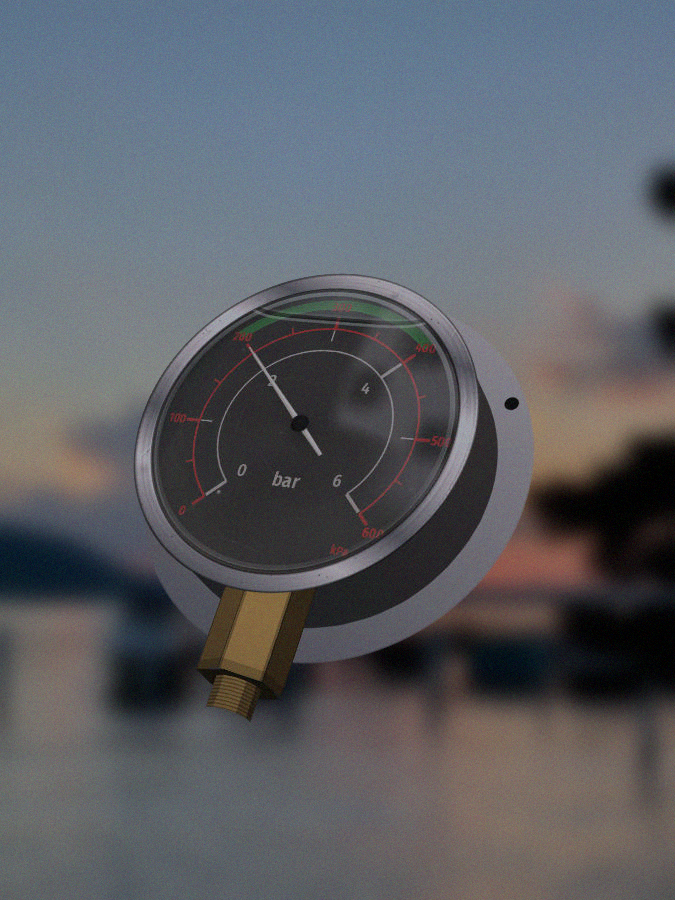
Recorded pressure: 2 bar
